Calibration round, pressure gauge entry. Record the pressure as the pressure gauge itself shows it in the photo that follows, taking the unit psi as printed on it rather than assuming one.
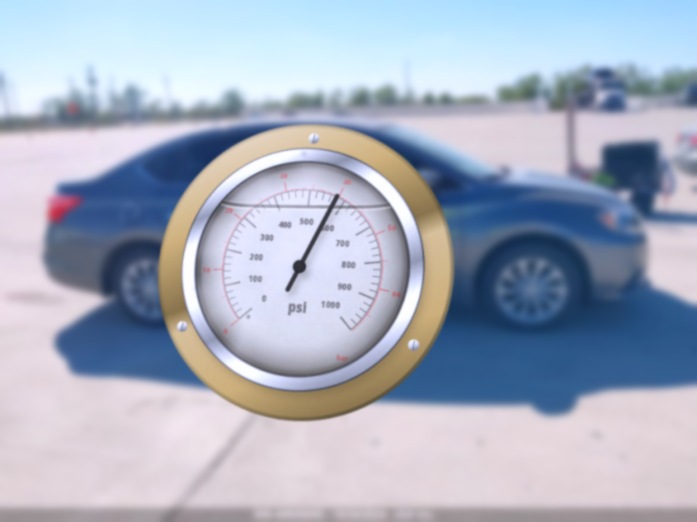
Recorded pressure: 580 psi
